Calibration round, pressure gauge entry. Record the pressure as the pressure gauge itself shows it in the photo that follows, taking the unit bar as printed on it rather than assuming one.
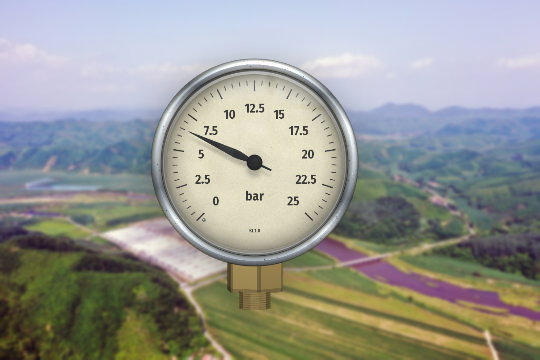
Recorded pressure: 6.5 bar
